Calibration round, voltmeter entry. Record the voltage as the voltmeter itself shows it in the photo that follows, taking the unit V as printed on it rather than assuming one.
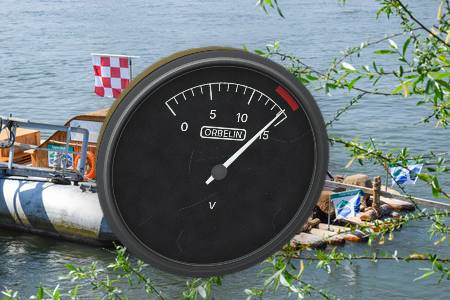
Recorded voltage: 14 V
